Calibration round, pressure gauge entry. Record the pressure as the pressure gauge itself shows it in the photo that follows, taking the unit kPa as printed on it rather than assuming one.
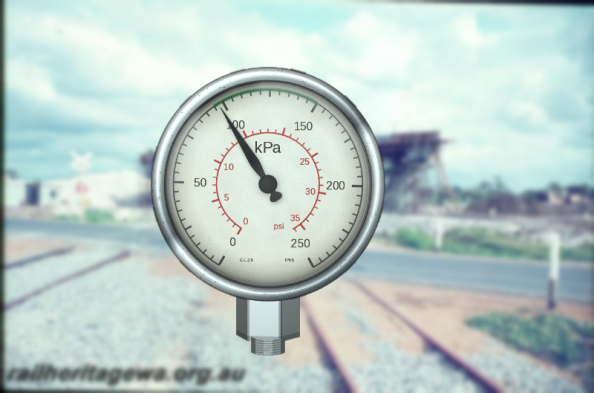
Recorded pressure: 97.5 kPa
